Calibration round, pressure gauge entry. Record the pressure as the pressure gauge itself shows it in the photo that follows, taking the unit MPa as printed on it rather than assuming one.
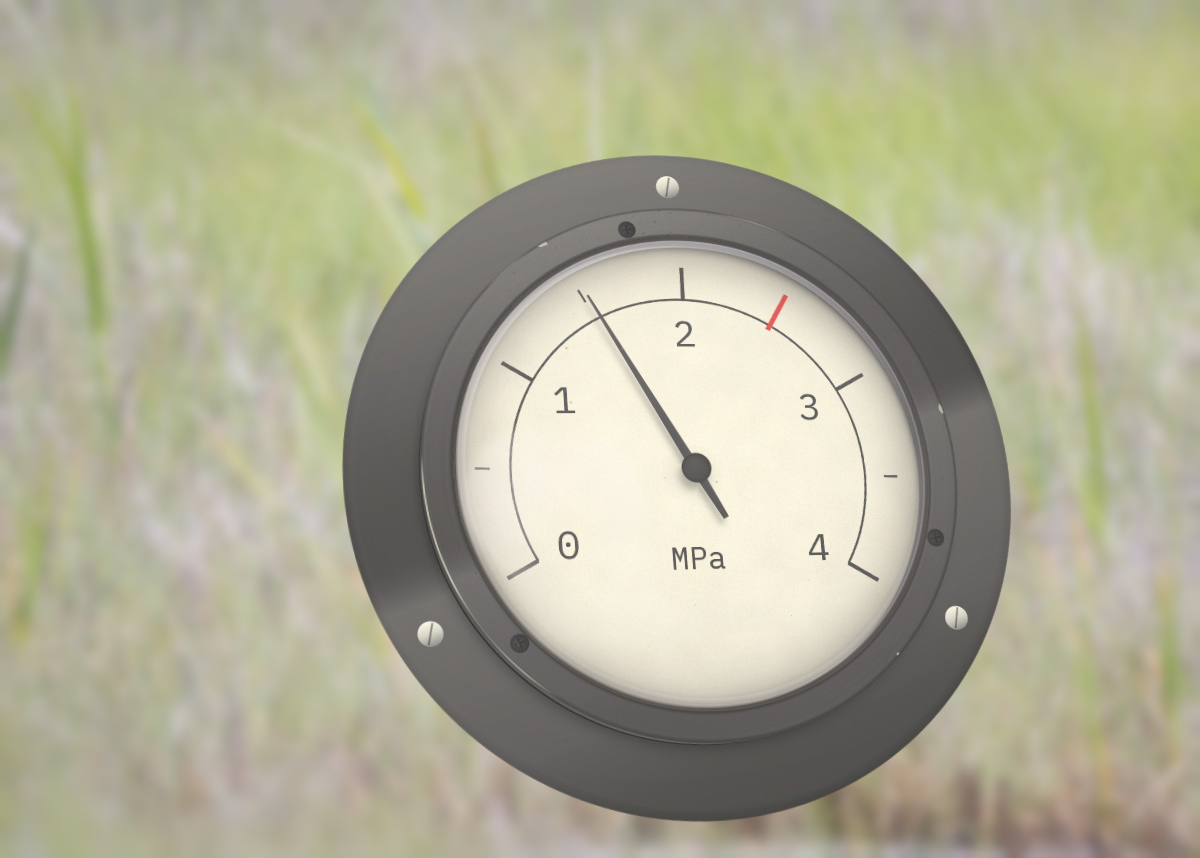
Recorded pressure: 1.5 MPa
